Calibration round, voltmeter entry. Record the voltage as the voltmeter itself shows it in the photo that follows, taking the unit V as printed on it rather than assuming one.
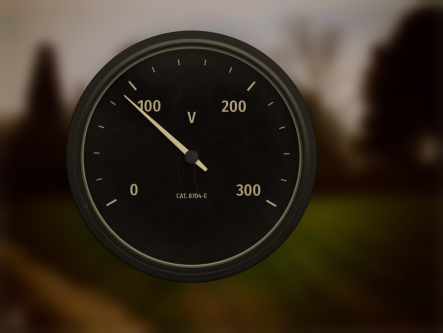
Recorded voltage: 90 V
